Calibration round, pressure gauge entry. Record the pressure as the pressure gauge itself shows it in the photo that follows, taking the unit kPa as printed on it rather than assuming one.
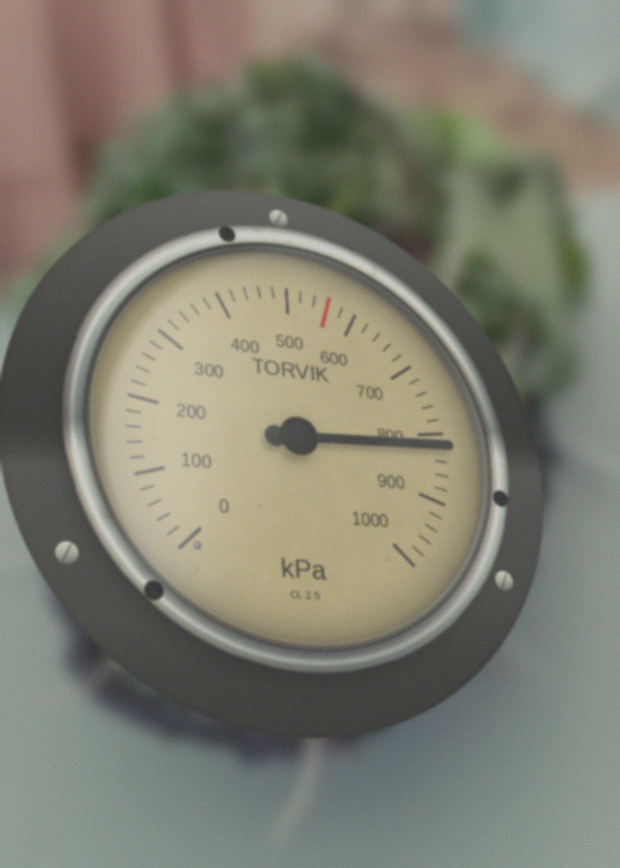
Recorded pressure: 820 kPa
